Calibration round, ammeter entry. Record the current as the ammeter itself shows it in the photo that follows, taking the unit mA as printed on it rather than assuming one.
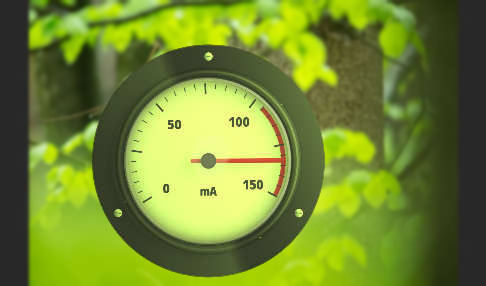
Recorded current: 132.5 mA
